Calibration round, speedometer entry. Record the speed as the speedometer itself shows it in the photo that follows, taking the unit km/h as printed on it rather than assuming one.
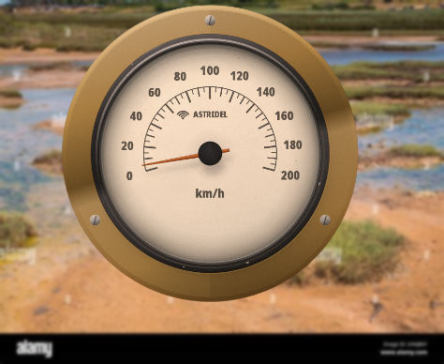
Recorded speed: 5 km/h
